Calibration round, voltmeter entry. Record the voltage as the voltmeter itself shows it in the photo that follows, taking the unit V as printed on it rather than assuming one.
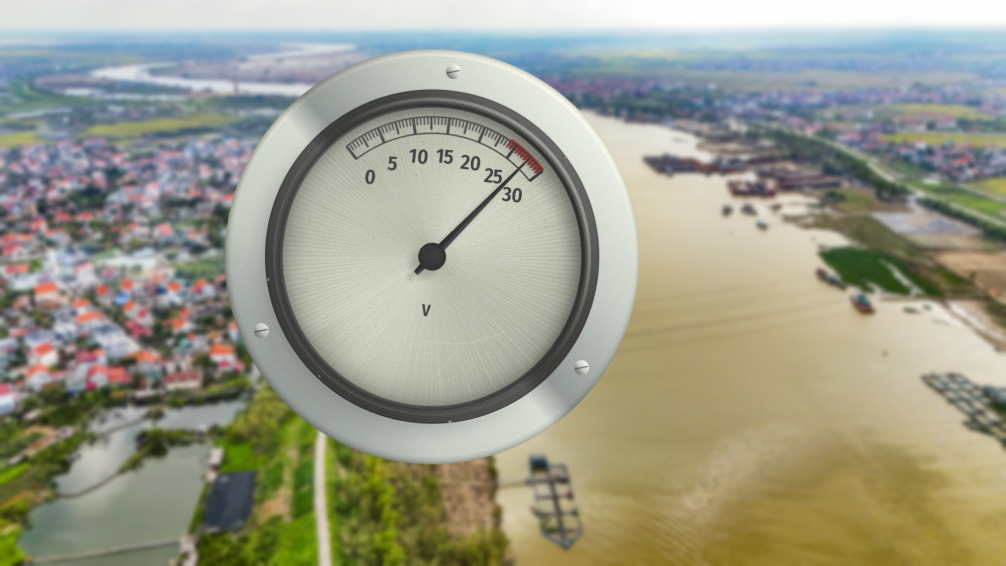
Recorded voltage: 27.5 V
